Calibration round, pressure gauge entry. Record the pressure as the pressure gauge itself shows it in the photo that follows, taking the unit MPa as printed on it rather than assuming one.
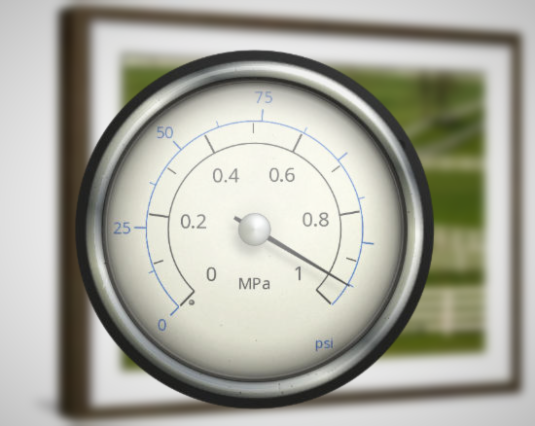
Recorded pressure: 0.95 MPa
